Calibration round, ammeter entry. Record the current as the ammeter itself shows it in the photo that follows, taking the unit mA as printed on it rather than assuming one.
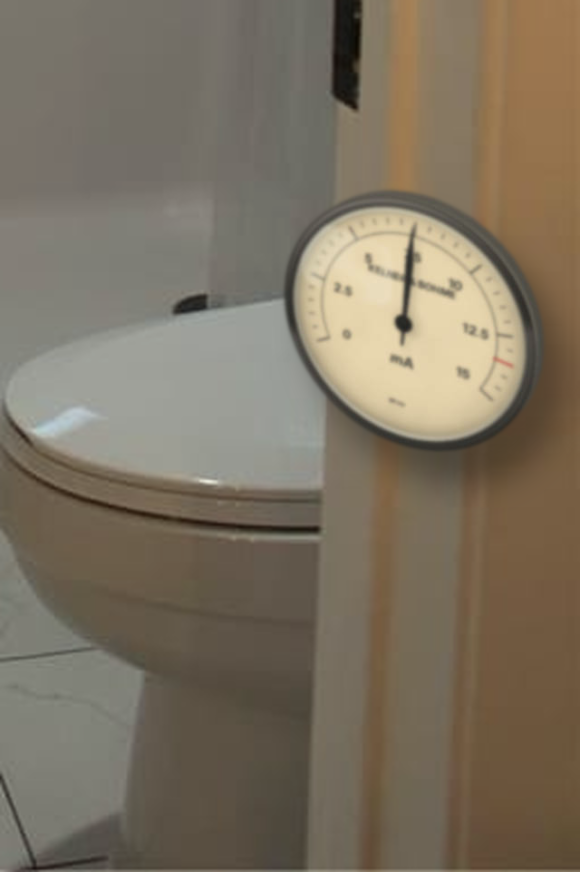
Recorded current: 7.5 mA
